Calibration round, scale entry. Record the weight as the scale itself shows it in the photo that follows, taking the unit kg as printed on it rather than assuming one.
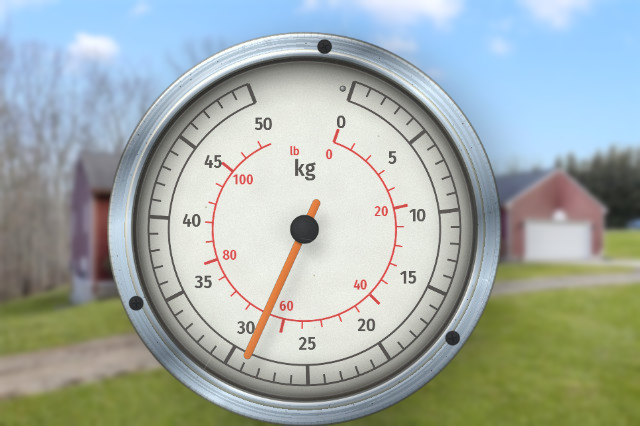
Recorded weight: 29 kg
